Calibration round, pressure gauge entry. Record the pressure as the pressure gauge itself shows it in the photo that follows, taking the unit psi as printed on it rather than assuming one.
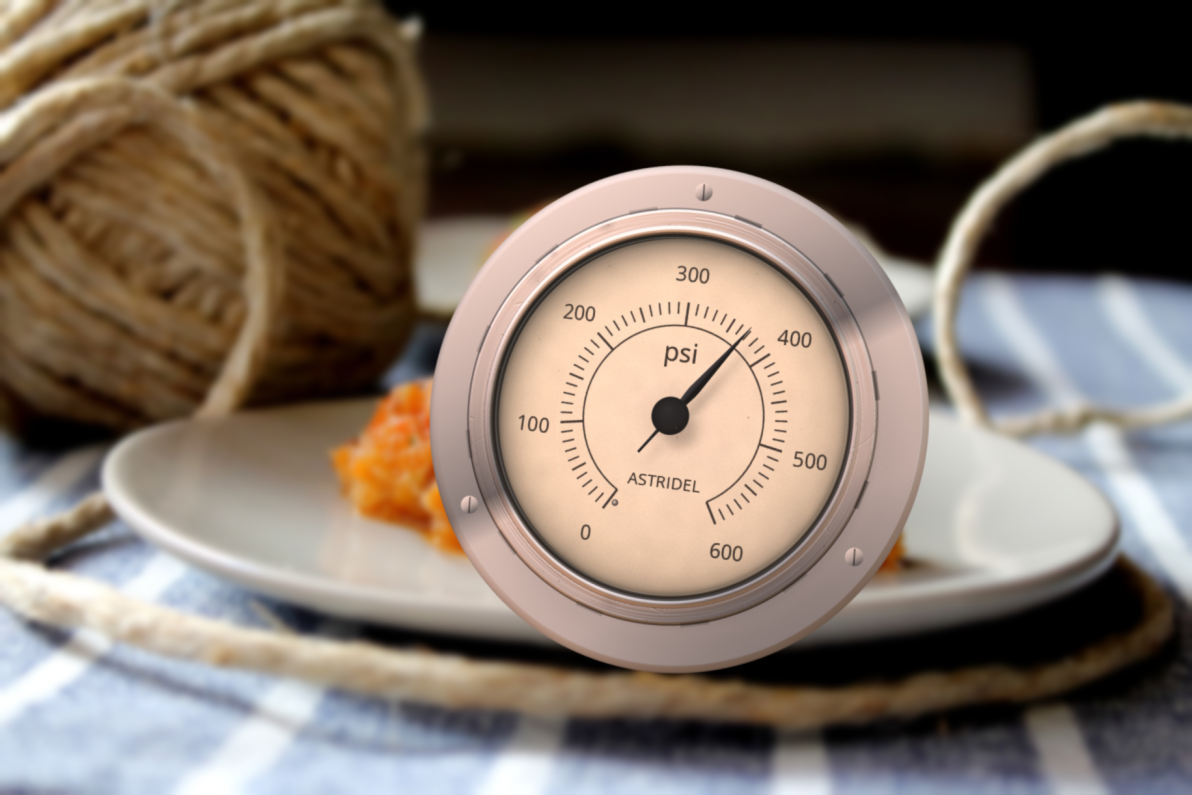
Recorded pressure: 370 psi
